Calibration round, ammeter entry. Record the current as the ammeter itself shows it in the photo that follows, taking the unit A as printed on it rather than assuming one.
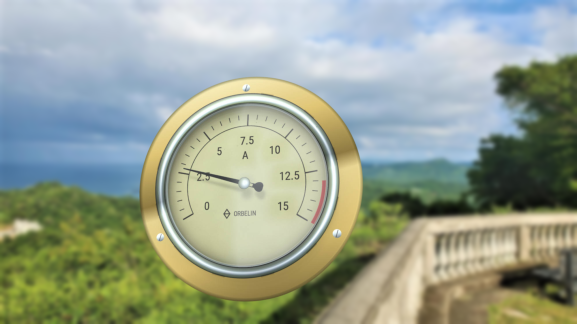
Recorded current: 2.75 A
